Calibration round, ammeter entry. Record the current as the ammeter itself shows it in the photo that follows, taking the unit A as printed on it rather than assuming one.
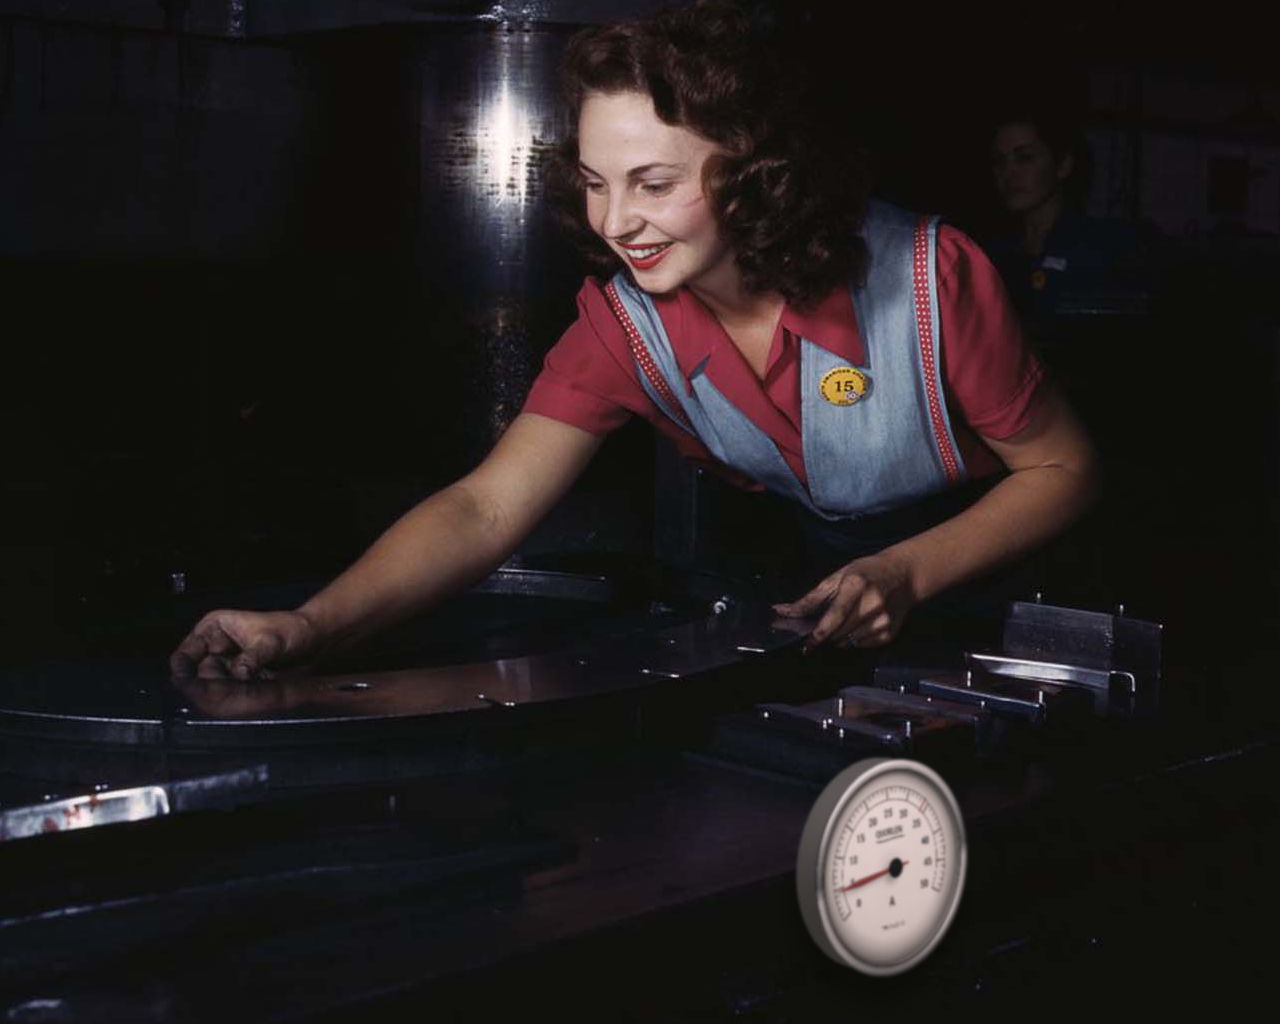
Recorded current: 5 A
